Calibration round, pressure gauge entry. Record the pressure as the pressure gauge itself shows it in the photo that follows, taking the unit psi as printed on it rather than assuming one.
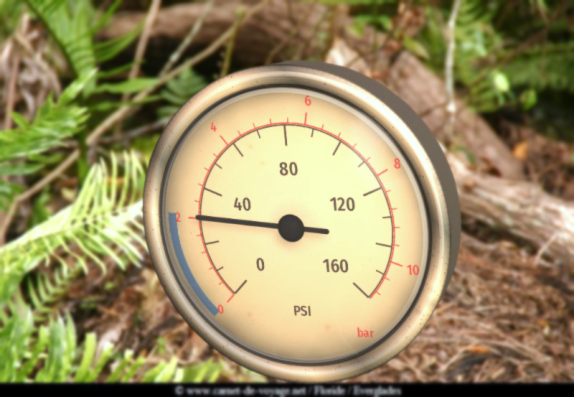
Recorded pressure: 30 psi
